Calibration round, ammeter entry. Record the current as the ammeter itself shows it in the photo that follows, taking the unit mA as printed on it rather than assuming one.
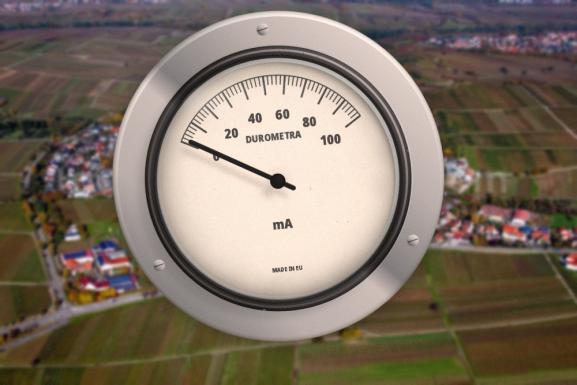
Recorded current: 2 mA
